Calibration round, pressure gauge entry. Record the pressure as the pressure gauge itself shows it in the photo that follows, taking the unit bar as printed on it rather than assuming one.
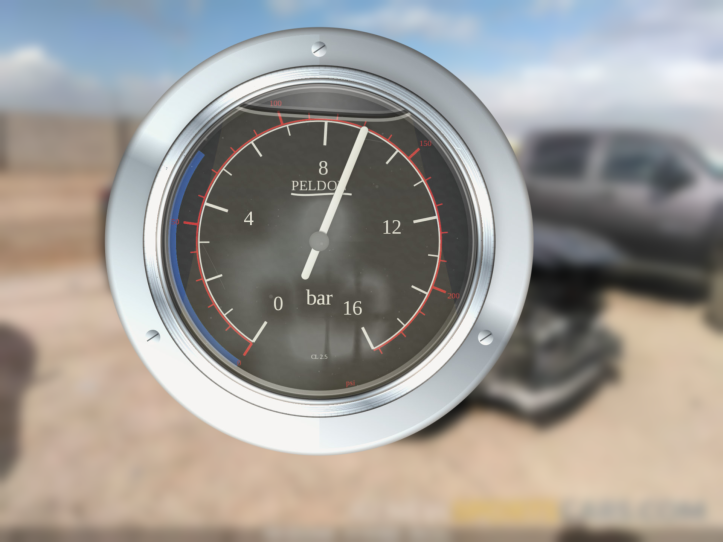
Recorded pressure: 9 bar
